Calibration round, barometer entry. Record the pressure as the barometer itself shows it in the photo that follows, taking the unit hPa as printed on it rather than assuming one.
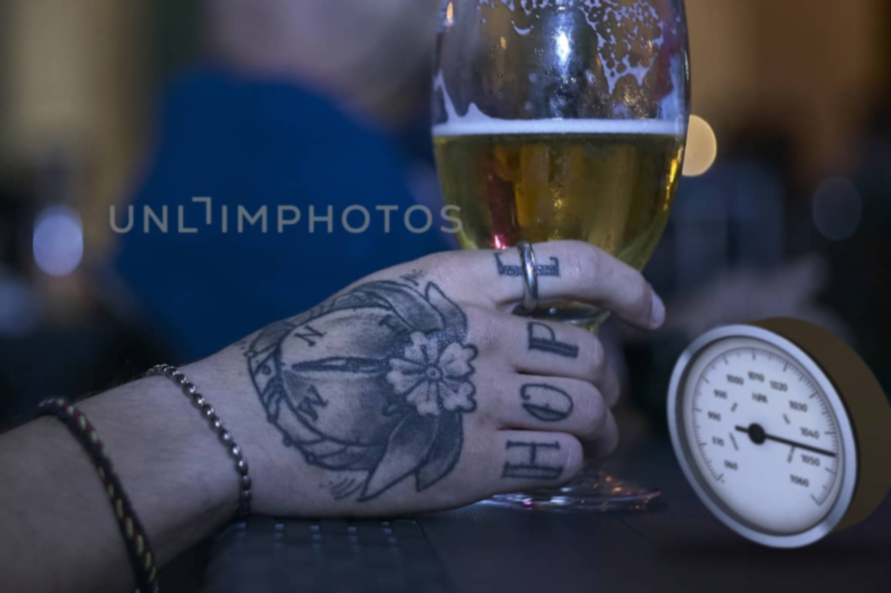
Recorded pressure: 1045 hPa
